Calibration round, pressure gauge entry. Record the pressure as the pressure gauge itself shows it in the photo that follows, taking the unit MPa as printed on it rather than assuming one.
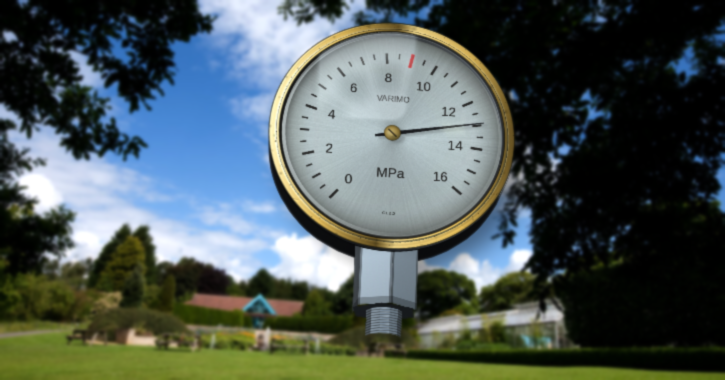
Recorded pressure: 13 MPa
